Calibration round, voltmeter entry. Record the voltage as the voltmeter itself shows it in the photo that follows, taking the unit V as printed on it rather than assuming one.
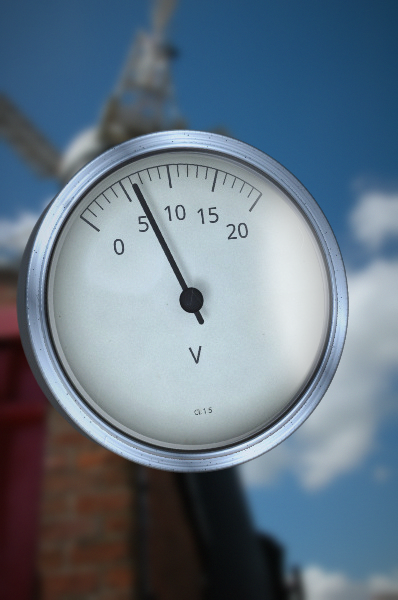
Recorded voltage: 6 V
